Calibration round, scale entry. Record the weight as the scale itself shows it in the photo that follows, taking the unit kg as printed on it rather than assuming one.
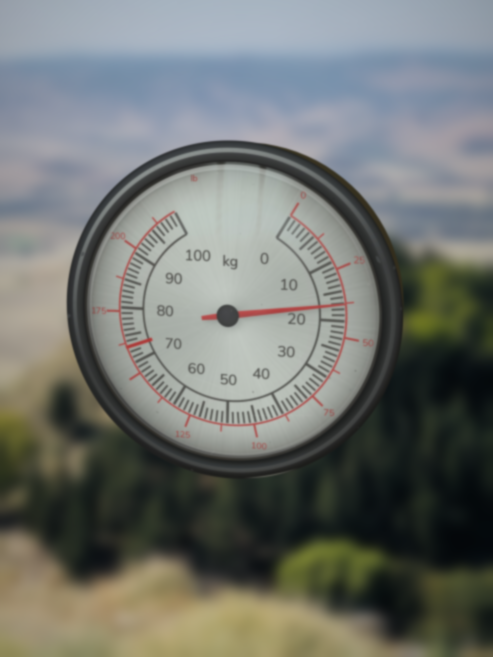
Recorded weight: 17 kg
